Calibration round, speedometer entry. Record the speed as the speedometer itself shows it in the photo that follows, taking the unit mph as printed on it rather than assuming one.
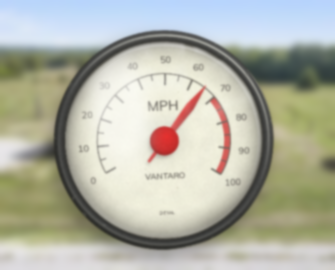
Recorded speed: 65 mph
